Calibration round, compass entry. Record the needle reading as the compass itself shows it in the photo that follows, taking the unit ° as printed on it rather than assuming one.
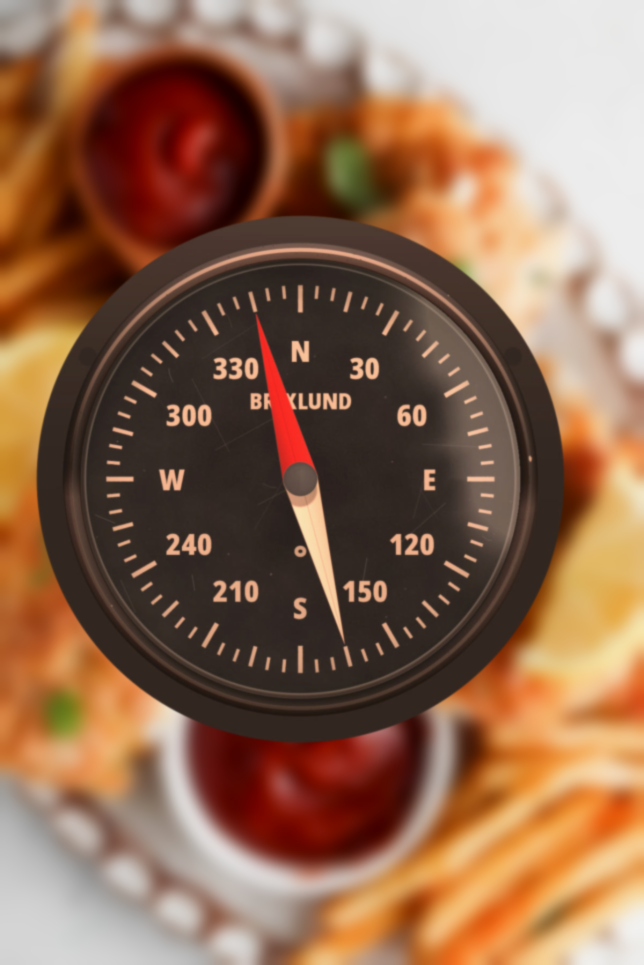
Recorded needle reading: 345 °
